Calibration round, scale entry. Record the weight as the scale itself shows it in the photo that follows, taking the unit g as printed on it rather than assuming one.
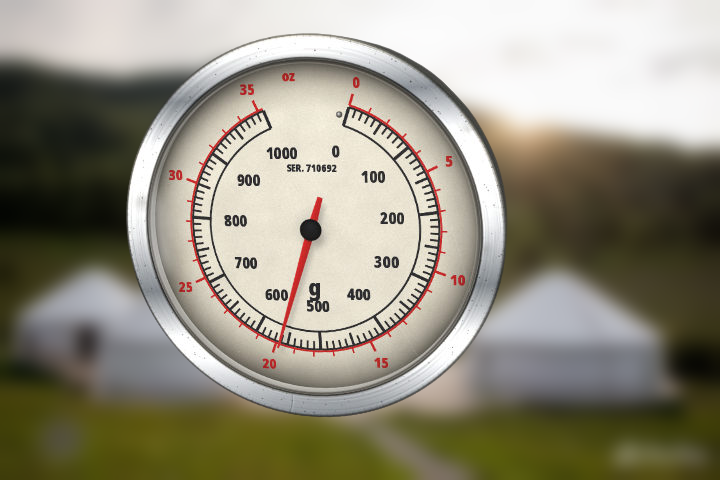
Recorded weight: 560 g
